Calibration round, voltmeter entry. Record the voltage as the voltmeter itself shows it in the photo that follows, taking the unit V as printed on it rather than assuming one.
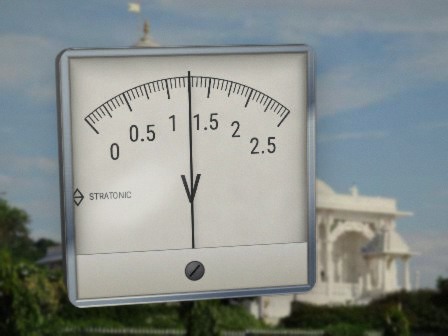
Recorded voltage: 1.25 V
